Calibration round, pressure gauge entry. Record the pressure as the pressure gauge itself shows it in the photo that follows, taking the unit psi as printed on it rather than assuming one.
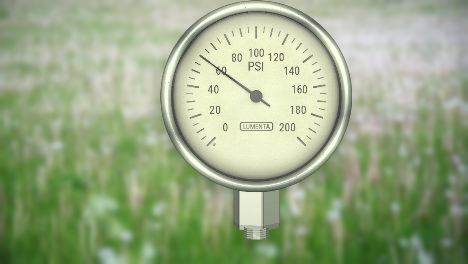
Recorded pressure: 60 psi
